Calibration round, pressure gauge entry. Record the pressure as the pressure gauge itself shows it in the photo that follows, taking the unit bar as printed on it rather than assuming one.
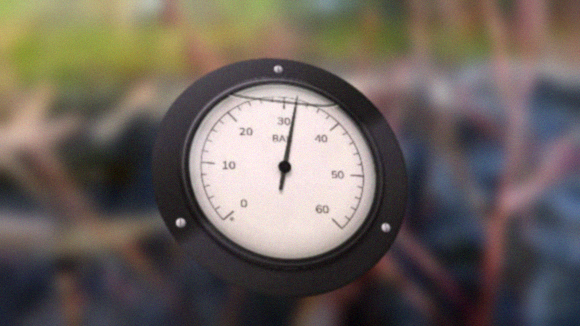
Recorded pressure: 32 bar
